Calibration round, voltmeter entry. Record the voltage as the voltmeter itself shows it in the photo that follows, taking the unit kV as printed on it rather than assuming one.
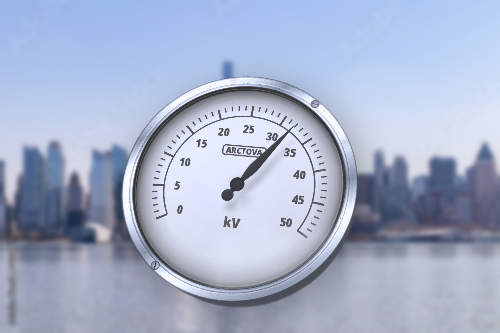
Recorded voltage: 32 kV
